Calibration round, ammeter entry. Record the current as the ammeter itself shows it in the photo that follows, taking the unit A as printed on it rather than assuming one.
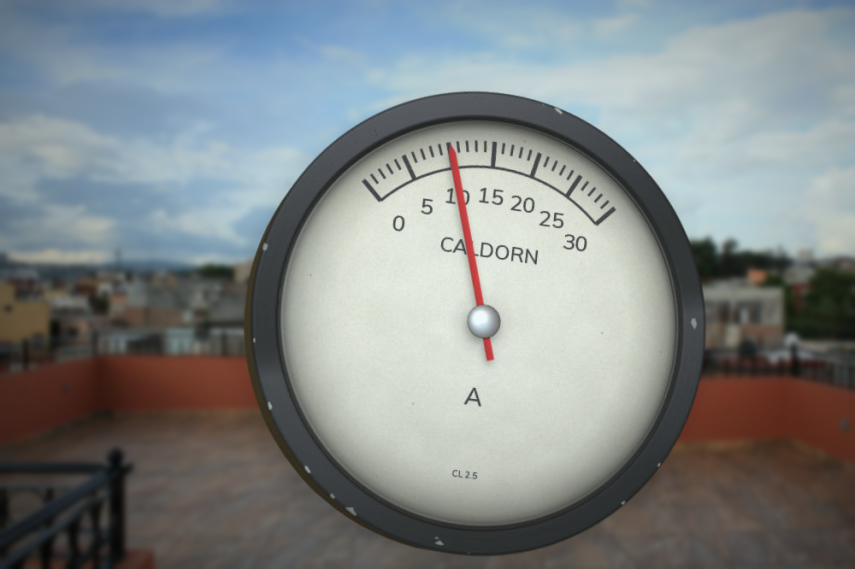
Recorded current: 10 A
